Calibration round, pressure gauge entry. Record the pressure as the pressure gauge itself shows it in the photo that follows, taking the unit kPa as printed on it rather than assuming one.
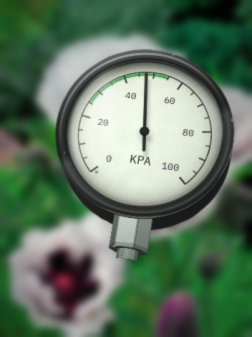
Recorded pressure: 47.5 kPa
